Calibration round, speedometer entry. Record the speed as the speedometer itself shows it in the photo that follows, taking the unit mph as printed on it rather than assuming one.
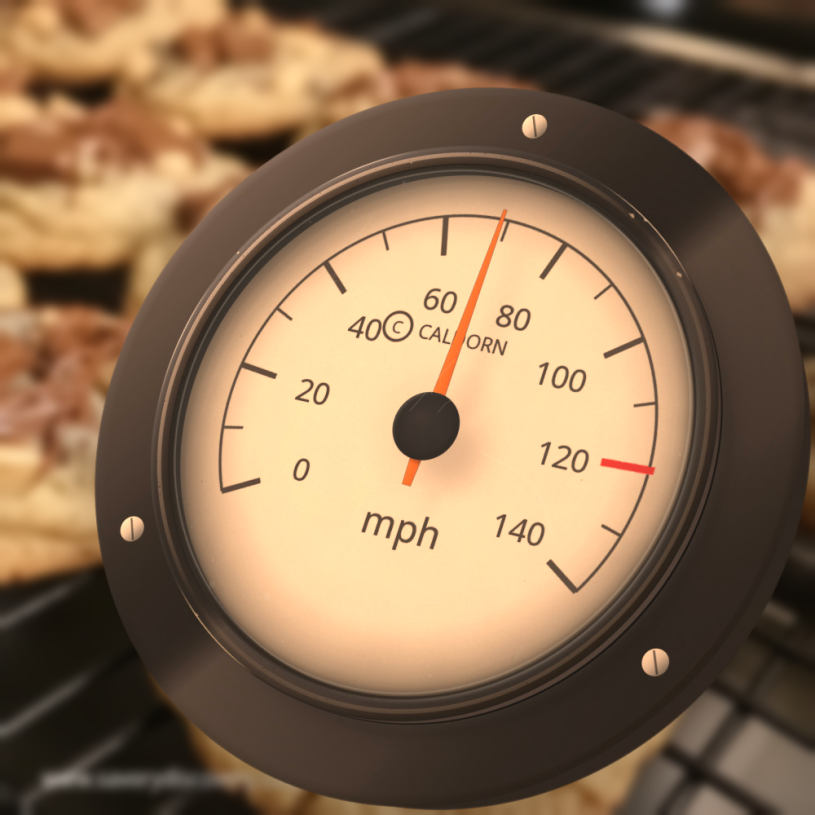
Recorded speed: 70 mph
